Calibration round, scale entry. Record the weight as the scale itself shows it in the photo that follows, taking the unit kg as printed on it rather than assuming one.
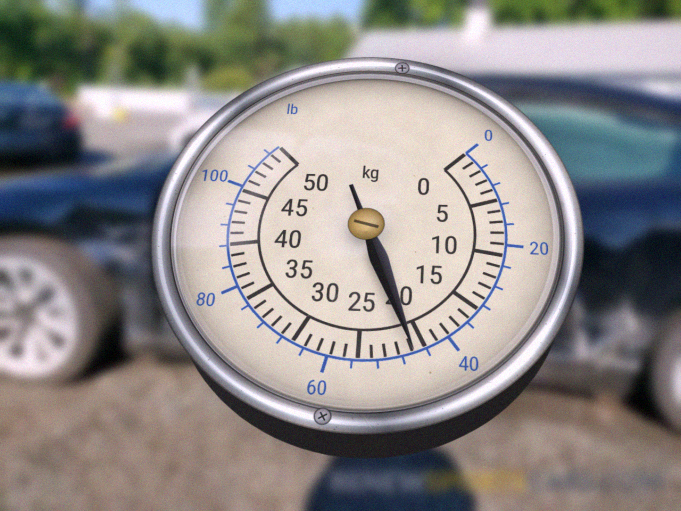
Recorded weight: 21 kg
